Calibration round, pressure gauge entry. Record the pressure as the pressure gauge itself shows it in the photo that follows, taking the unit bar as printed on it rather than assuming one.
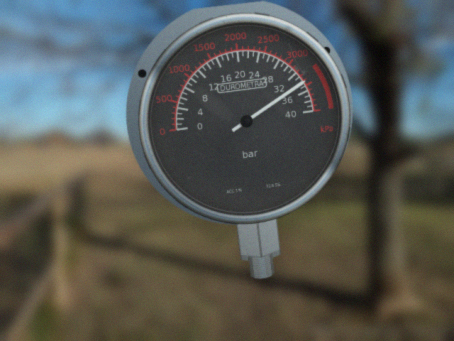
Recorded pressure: 34 bar
